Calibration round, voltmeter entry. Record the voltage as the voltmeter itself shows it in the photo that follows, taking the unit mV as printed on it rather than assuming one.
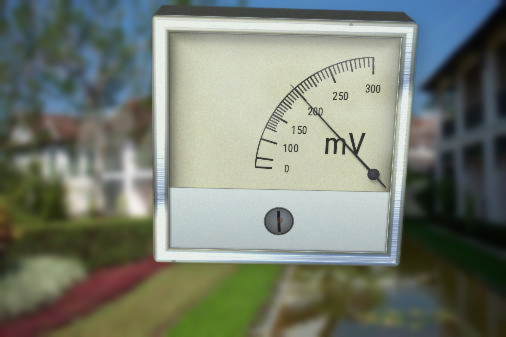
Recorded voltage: 200 mV
